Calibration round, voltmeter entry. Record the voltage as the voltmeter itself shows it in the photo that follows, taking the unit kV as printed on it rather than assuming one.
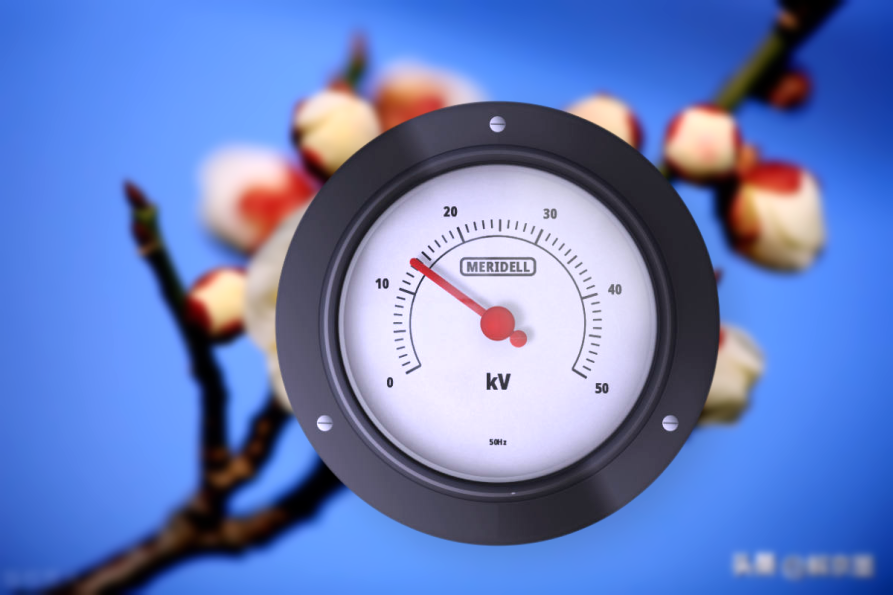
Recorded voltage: 13.5 kV
